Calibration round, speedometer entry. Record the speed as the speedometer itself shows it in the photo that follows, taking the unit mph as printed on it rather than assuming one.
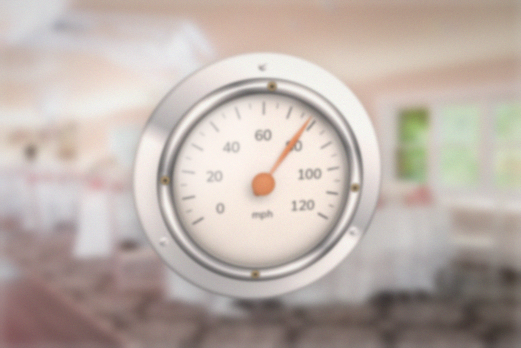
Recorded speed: 77.5 mph
